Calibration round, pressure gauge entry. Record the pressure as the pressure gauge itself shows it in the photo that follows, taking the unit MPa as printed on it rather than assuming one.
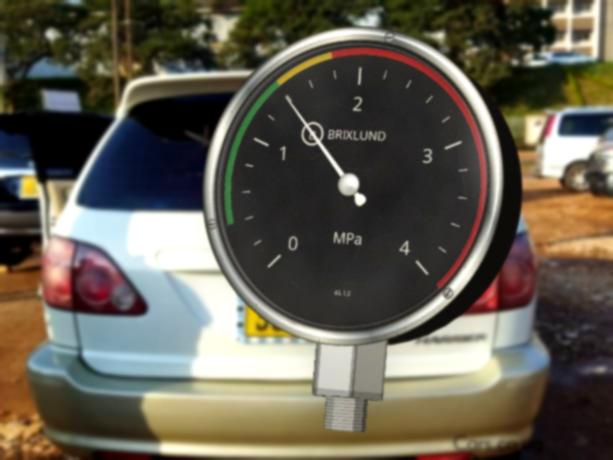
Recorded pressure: 1.4 MPa
